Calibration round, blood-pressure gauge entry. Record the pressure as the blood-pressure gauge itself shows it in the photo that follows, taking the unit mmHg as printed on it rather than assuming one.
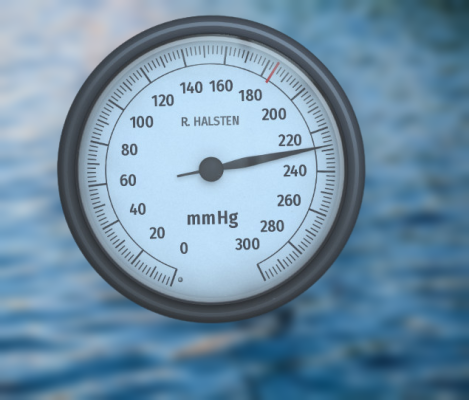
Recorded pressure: 228 mmHg
